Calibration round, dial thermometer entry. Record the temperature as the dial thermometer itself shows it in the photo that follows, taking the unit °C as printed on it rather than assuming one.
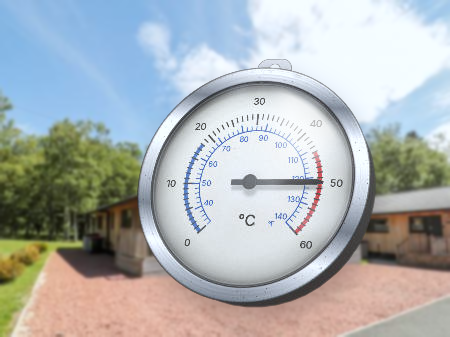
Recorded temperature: 50 °C
